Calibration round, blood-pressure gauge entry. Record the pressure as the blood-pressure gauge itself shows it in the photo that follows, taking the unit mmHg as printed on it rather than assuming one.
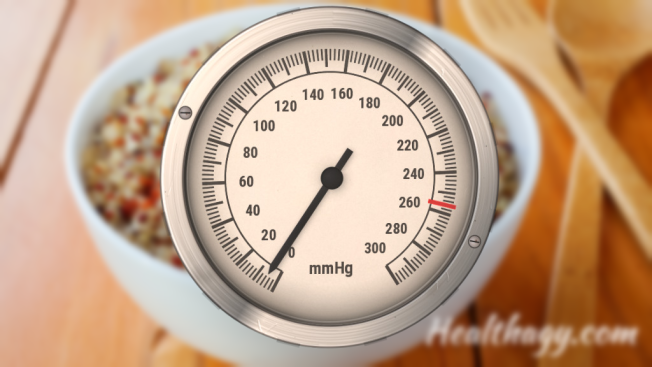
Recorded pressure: 6 mmHg
